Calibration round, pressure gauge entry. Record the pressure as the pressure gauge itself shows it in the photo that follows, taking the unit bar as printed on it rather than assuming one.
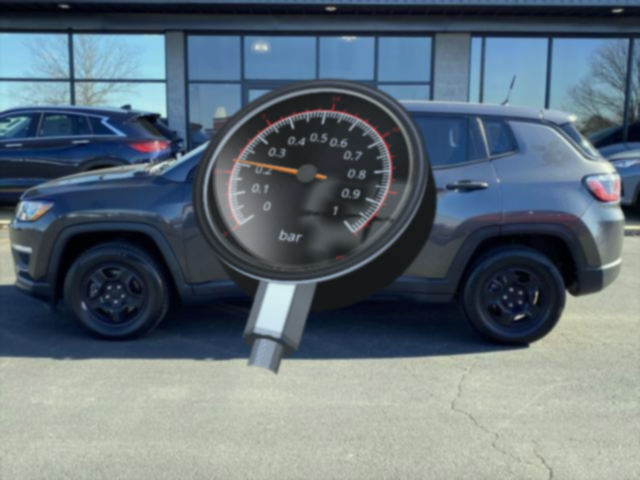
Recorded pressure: 0.2 bar
